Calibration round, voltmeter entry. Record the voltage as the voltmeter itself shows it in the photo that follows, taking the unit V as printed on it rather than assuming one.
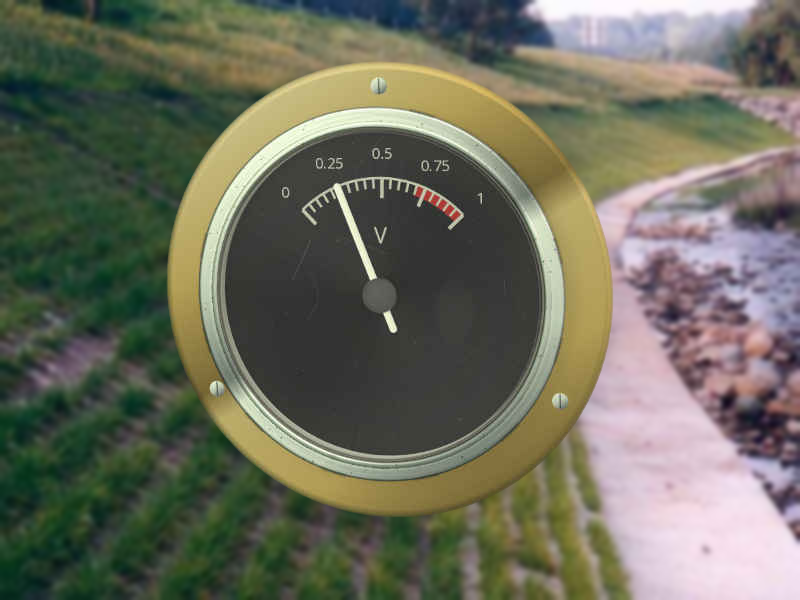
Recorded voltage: 0.25 V
